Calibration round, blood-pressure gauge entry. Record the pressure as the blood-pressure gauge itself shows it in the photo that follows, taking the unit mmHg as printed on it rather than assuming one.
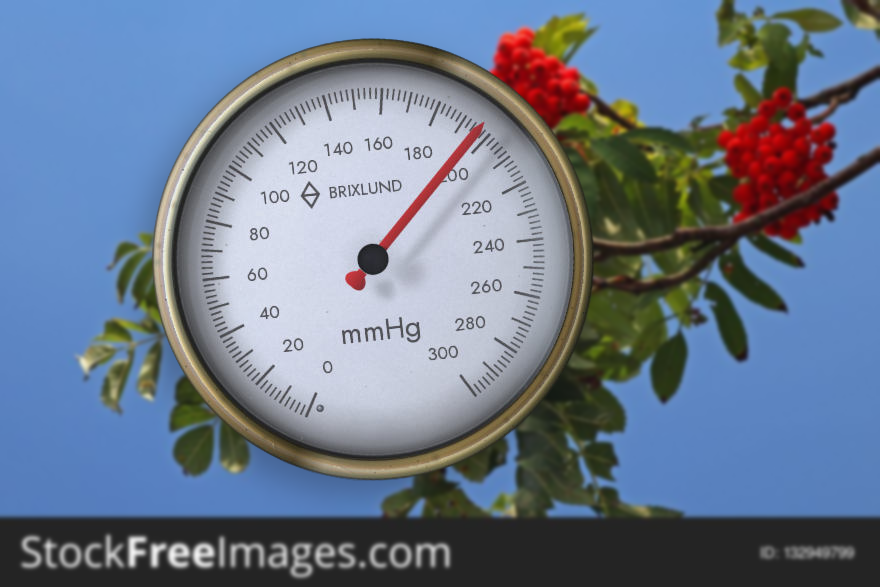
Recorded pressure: 196 mmHg
